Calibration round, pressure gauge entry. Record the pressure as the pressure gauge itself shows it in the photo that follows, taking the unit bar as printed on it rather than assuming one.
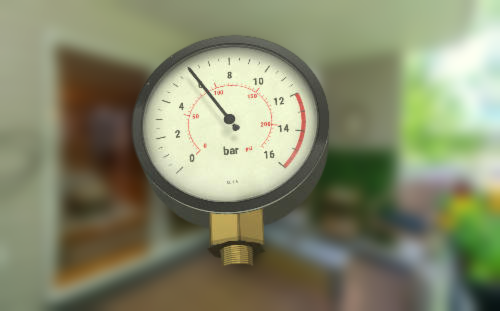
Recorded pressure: 6 bar
